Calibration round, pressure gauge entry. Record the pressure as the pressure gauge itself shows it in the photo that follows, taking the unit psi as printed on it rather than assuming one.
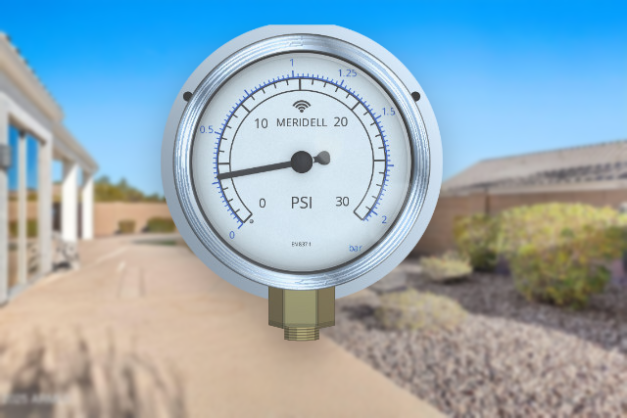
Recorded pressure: 4 psi
